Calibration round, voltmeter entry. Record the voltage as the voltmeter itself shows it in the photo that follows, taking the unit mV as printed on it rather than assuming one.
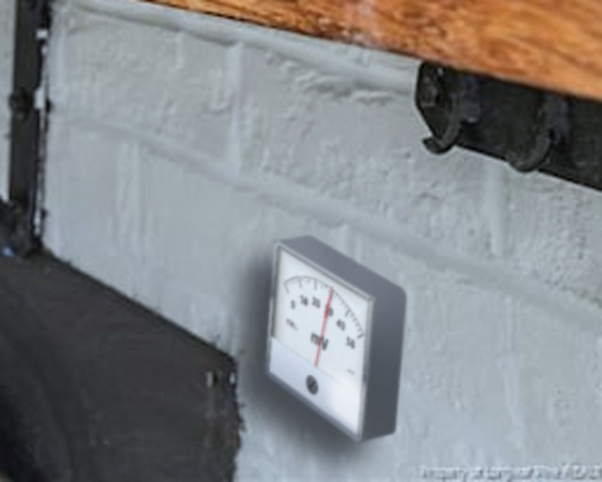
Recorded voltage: 30 mV
